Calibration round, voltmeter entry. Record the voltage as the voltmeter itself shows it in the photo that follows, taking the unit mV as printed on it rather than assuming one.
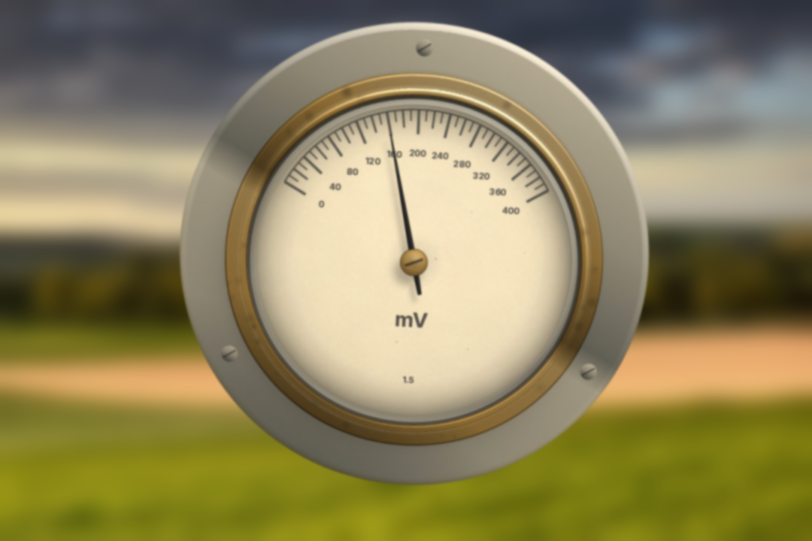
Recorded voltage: 160 mV
